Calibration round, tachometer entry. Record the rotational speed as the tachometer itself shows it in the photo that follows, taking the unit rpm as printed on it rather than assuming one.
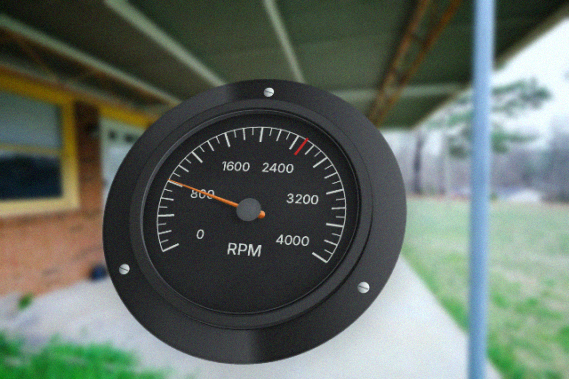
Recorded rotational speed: 800 rpm
